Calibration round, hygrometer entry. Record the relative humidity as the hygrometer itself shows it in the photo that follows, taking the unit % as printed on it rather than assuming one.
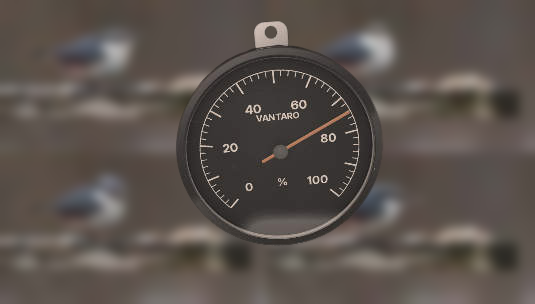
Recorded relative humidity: 74 %
